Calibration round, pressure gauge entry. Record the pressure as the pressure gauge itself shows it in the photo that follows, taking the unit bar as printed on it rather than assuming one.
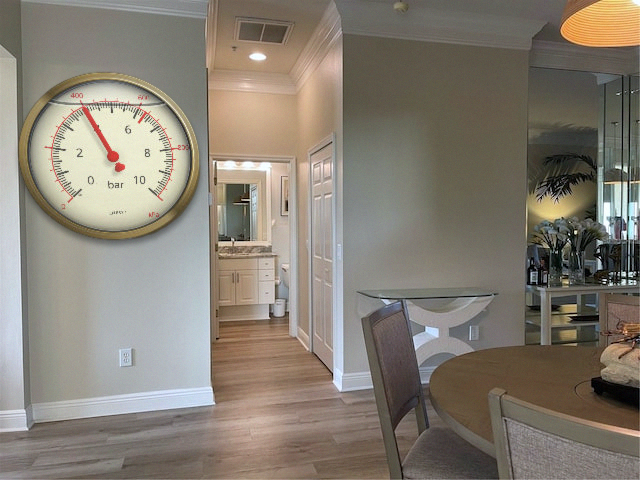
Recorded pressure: 4 bar
